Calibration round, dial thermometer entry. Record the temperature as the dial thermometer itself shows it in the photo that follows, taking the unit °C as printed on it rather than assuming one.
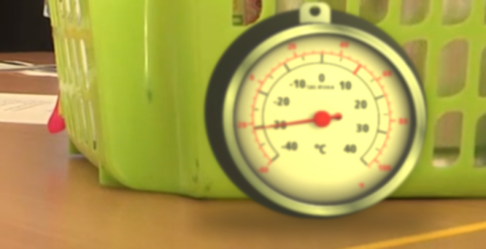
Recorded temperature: -30 °C
